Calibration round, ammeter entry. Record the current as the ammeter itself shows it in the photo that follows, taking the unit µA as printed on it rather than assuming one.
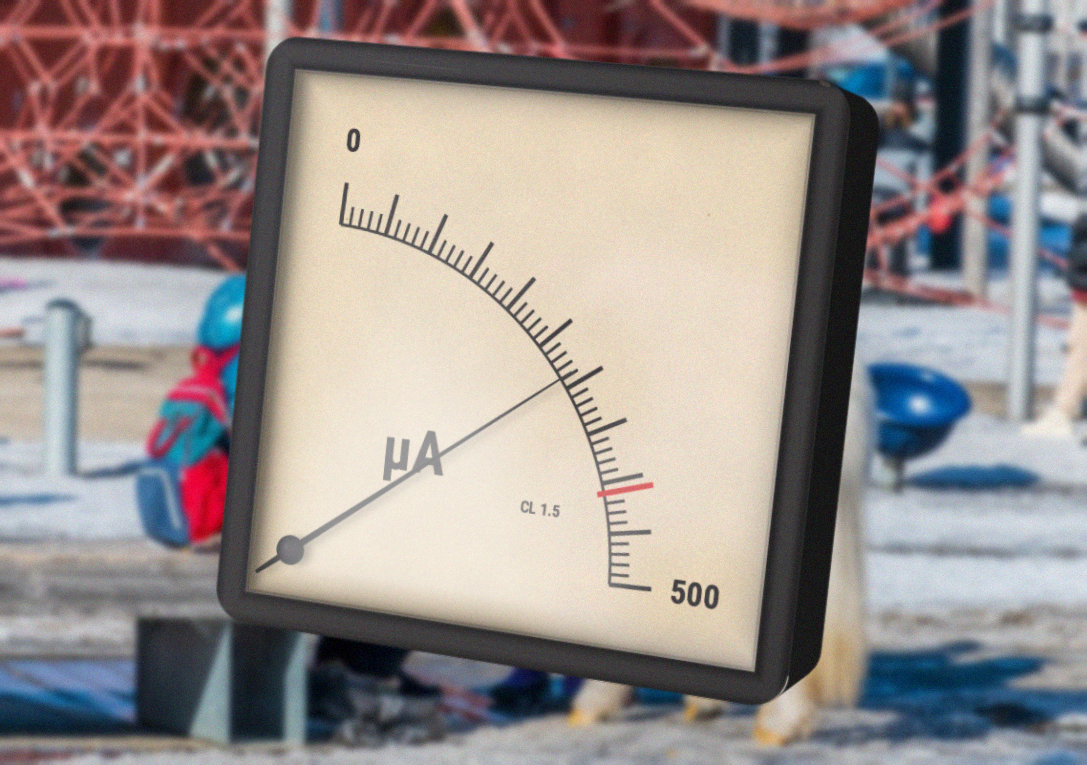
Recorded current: 290 µA
